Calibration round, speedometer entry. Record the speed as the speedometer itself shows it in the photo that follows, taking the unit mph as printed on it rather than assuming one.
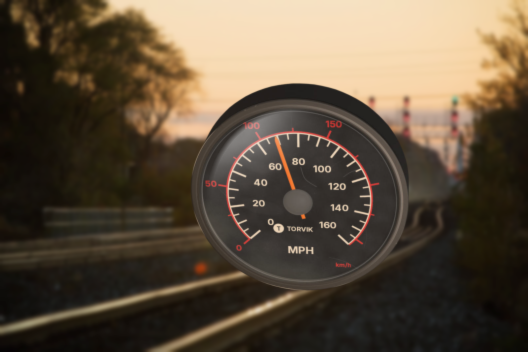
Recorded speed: 70 mph
